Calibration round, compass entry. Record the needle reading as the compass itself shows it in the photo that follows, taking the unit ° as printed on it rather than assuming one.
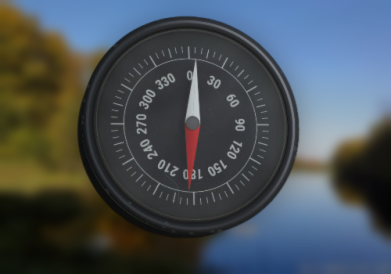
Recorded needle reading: 185 °
